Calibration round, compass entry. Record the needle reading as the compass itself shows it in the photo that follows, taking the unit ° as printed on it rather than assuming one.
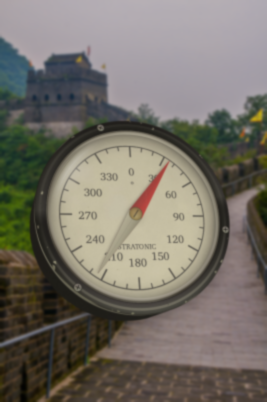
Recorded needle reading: 35 °
